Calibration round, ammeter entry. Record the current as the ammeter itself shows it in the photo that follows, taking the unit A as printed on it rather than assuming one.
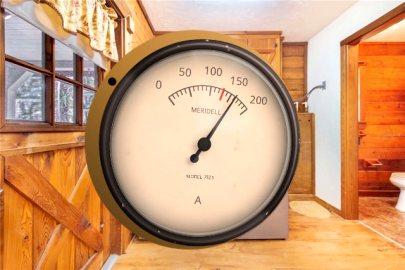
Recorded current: 160 A
